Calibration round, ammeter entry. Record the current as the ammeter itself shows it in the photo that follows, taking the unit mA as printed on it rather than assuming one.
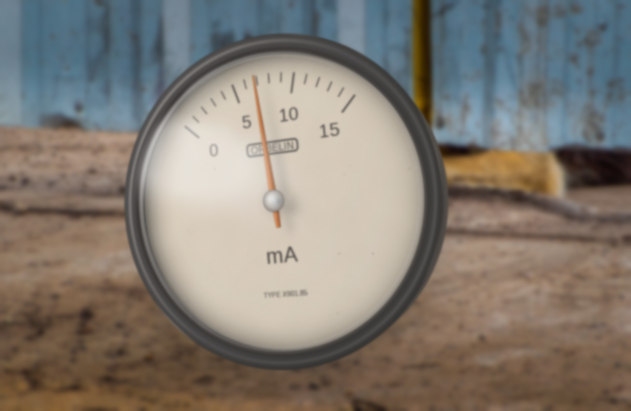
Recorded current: 7 mA
